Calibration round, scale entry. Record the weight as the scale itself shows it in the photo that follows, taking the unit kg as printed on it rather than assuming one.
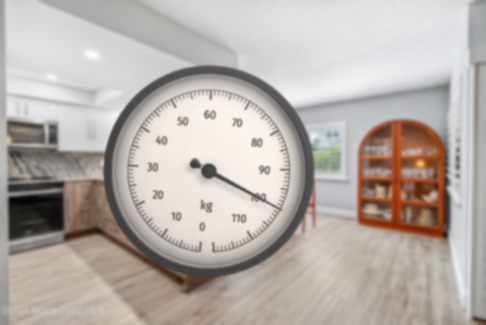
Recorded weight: 100 kg
